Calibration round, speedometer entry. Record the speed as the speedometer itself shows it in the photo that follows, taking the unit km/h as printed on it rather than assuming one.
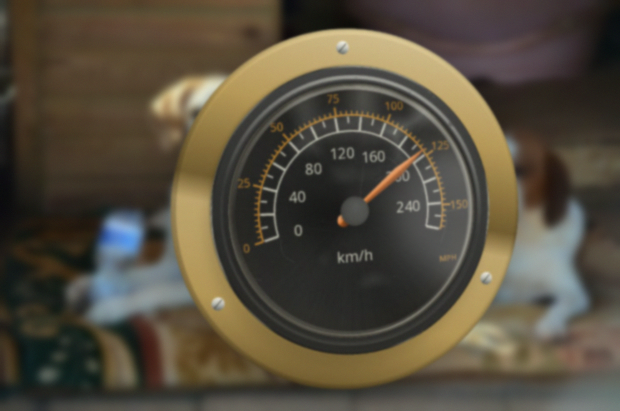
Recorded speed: 195 km/h
